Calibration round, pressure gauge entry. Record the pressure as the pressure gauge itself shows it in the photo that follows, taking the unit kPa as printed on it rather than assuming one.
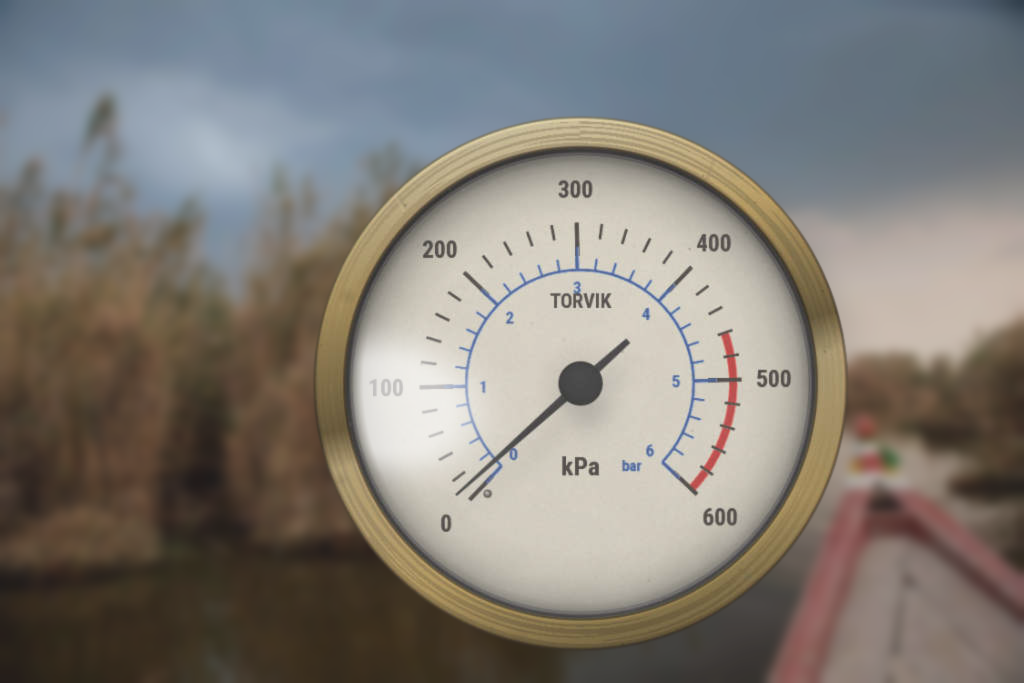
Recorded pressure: 10 kPa
